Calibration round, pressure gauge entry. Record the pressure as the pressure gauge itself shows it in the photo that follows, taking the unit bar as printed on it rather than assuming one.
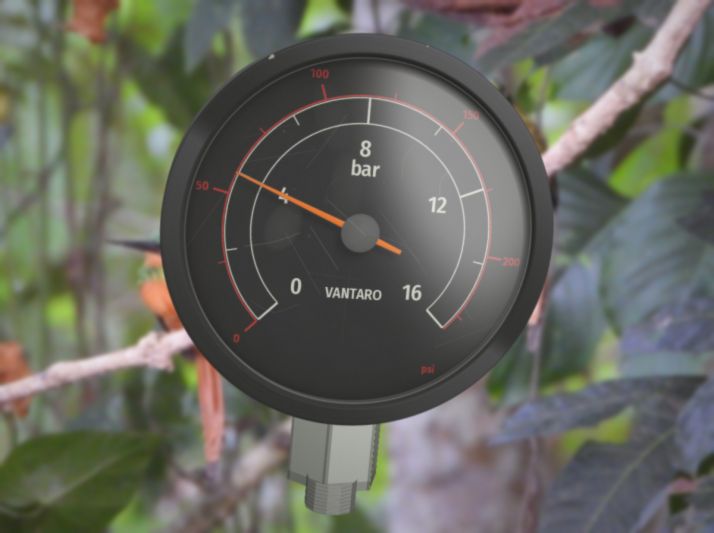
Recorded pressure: 4 bar
